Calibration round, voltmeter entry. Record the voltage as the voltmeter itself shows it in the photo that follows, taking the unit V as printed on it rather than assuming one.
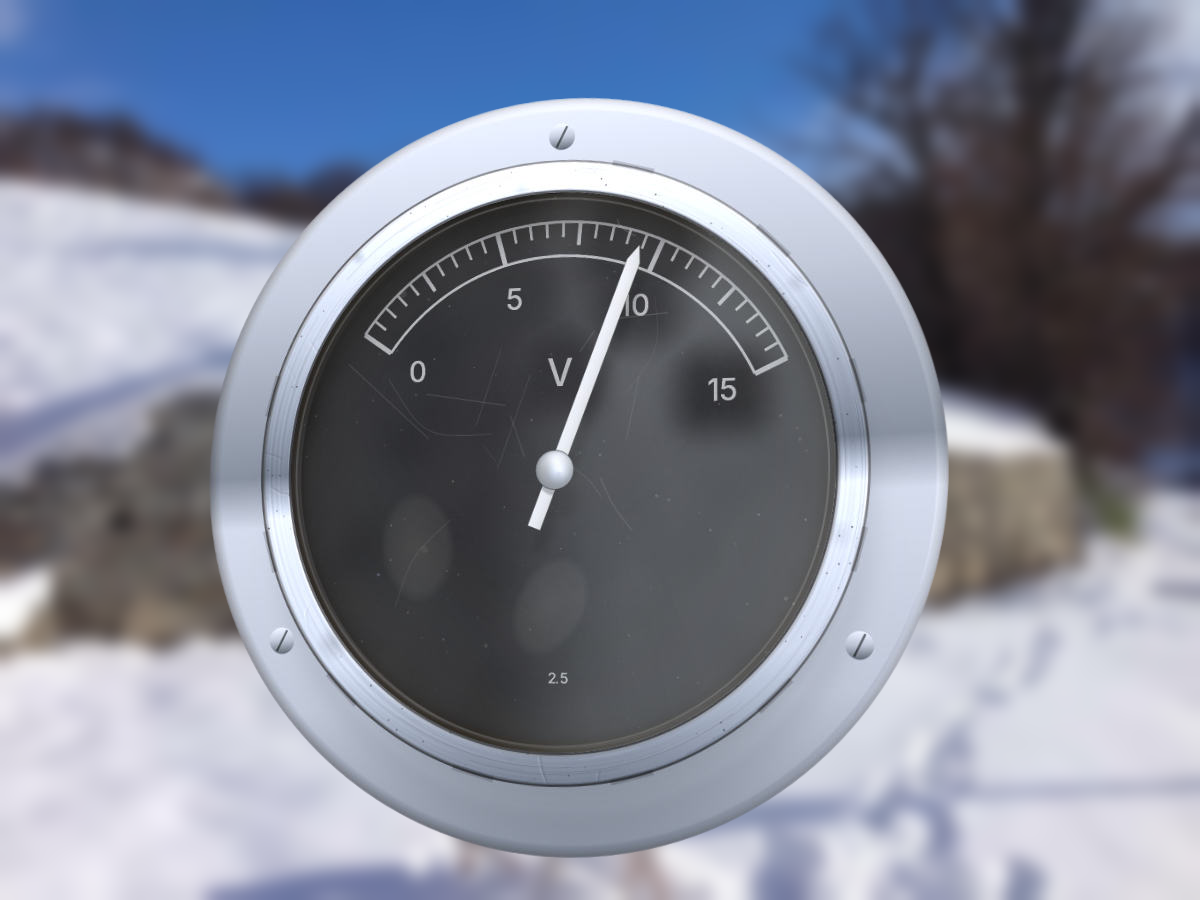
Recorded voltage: 9.5 V
